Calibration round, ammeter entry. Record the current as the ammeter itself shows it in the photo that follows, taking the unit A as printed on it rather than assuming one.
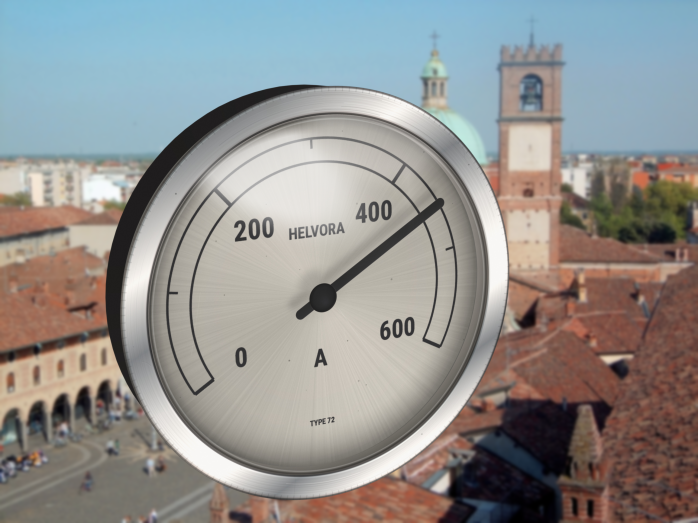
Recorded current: 450 A
